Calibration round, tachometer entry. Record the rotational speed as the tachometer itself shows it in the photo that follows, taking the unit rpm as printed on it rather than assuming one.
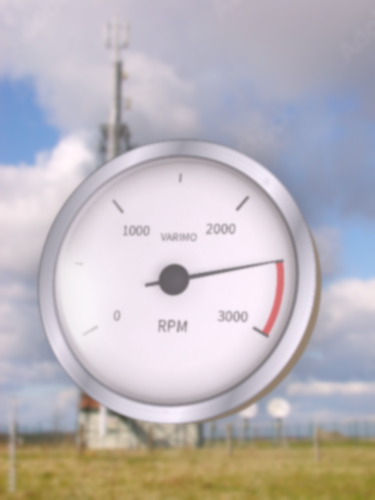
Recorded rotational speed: 2500 rpm
